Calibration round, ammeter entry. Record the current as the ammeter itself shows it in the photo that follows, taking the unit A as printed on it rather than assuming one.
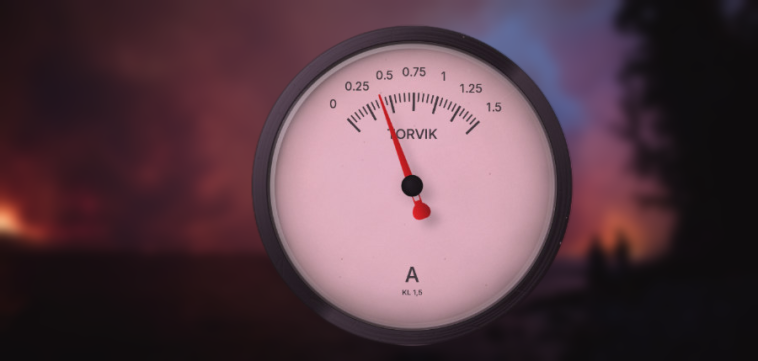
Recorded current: 0.4 A
